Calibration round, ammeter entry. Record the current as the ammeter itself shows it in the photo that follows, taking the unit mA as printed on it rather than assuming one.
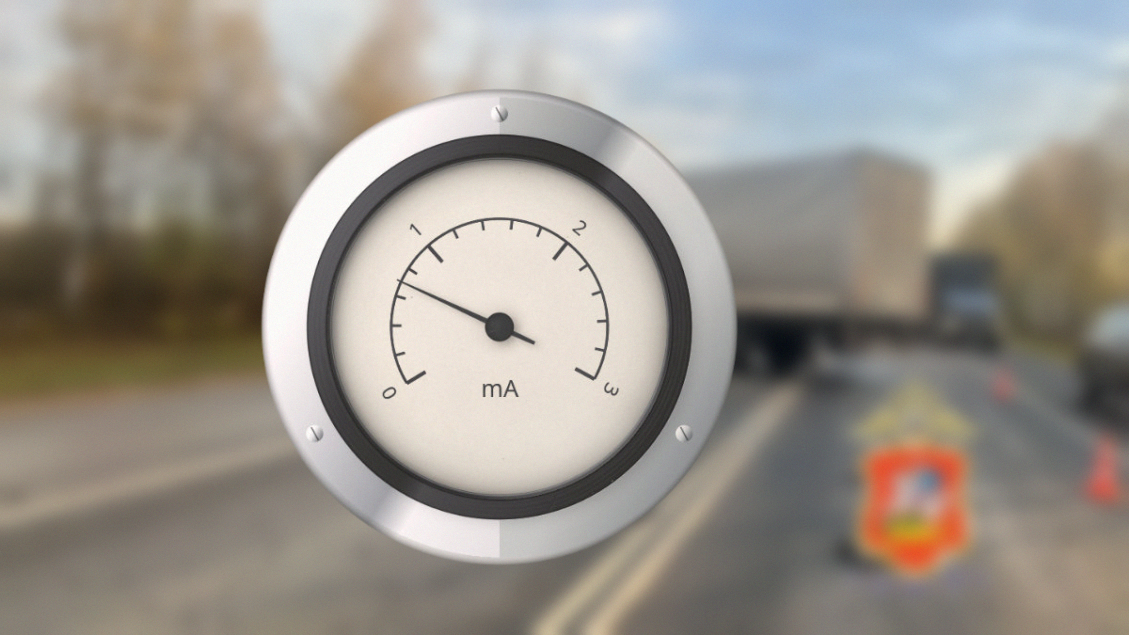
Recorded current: 0.7 mA
